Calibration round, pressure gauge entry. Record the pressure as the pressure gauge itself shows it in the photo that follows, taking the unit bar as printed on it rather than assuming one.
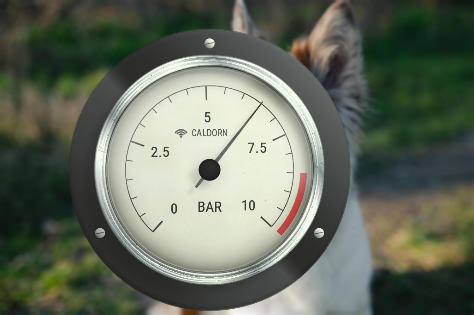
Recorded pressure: 6.5 bar
